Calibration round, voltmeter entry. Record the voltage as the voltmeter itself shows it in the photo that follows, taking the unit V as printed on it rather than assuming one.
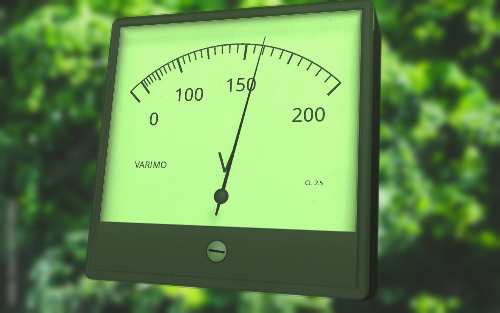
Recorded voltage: 160 V
